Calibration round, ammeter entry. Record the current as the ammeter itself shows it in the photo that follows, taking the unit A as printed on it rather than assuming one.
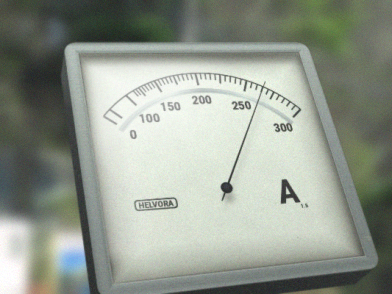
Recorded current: 265 A
